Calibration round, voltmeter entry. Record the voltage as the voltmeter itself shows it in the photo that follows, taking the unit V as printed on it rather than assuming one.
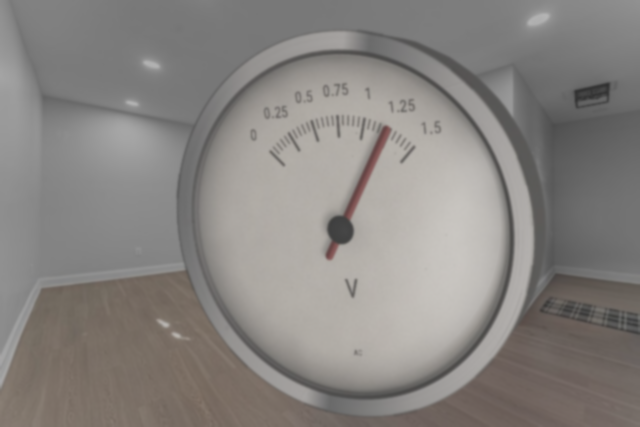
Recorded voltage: 1.25 V
